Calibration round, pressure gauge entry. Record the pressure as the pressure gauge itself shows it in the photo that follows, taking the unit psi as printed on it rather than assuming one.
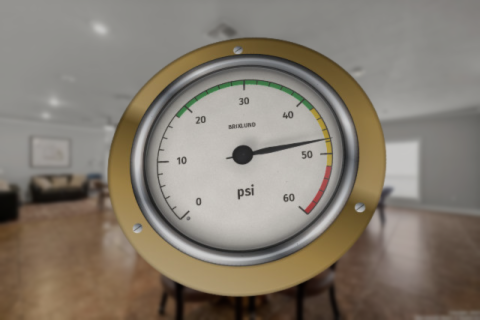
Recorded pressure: 48 psi
